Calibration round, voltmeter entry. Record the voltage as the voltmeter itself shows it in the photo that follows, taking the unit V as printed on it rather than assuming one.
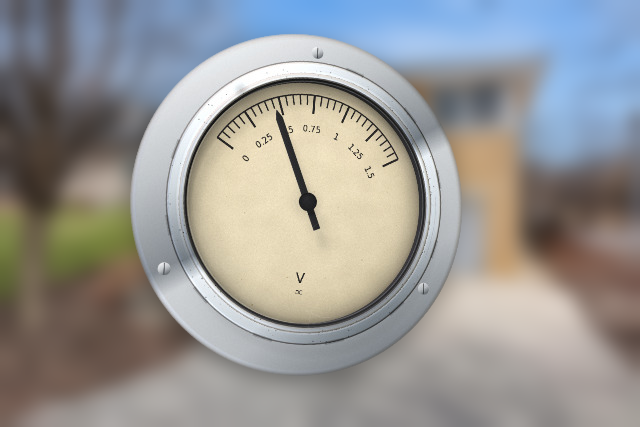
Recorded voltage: 0.45 V
